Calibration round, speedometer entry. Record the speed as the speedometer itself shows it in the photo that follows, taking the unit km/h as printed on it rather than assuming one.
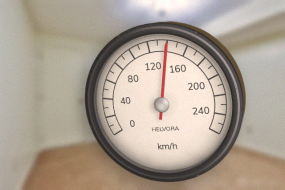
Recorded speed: 140 km/h
